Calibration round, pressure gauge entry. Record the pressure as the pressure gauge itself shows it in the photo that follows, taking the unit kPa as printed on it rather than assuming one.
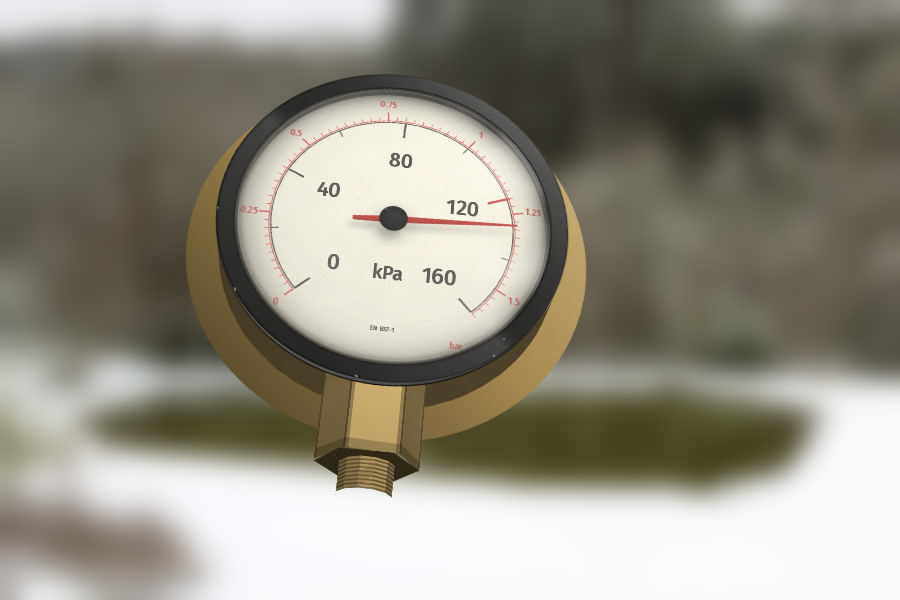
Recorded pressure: 130 kPa
